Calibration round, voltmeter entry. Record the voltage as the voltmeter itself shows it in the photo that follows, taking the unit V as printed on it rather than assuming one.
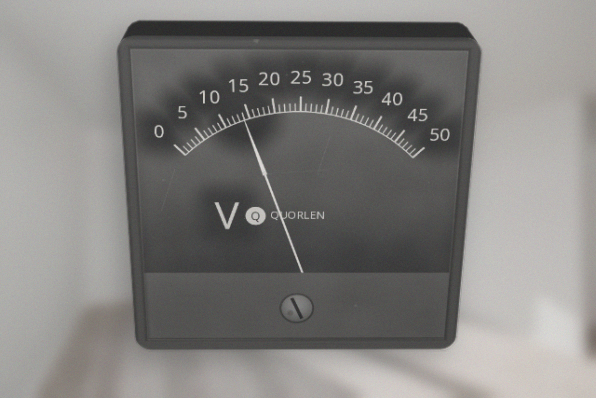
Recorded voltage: 14 V
